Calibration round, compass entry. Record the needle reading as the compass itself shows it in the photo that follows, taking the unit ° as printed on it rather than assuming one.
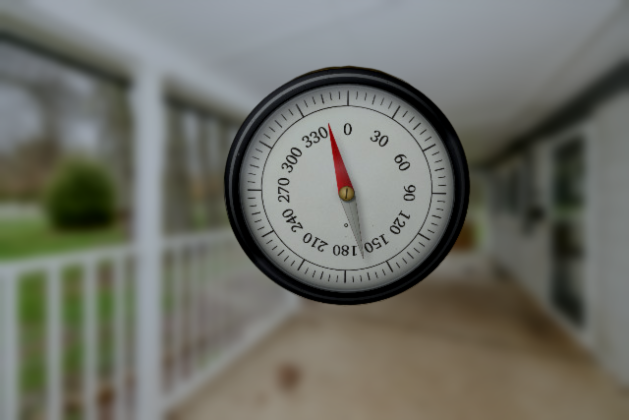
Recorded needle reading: 345 °
